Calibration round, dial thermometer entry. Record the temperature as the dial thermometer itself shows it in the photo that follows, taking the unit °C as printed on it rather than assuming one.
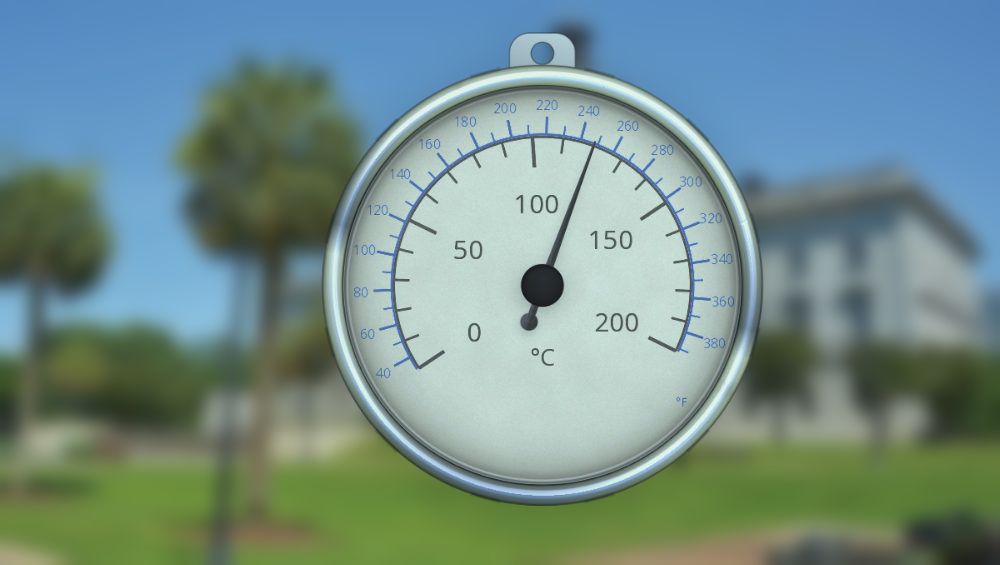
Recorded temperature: 120 °C
